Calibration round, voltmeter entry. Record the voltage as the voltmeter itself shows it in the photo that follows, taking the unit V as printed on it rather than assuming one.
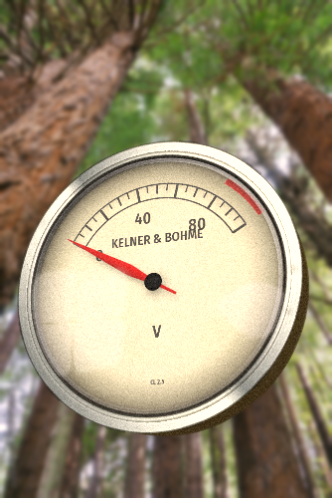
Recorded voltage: 0 V
